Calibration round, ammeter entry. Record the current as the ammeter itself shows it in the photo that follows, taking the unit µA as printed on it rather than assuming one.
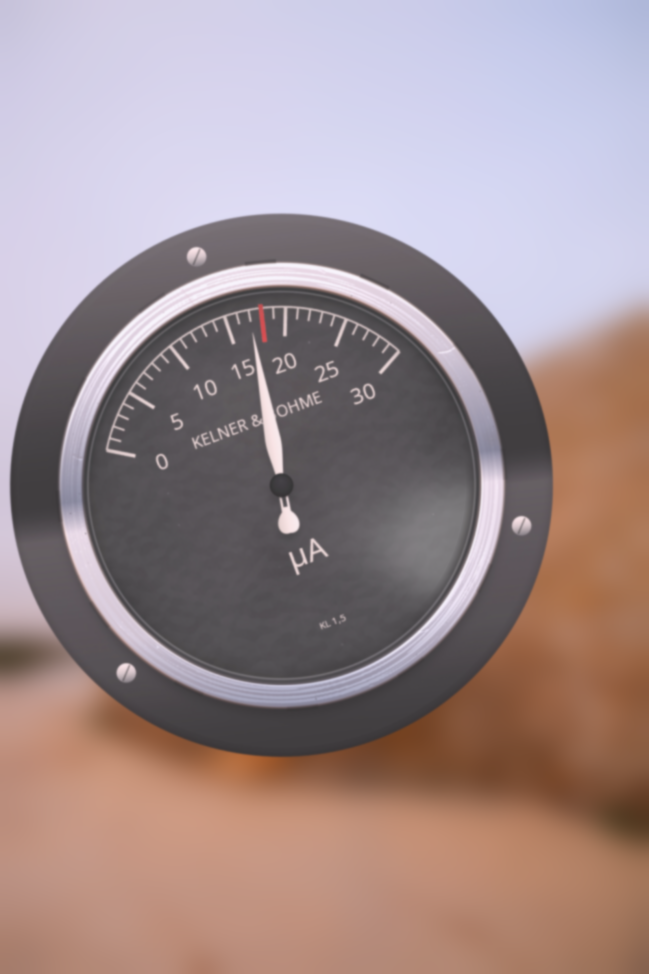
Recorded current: 17 µA
